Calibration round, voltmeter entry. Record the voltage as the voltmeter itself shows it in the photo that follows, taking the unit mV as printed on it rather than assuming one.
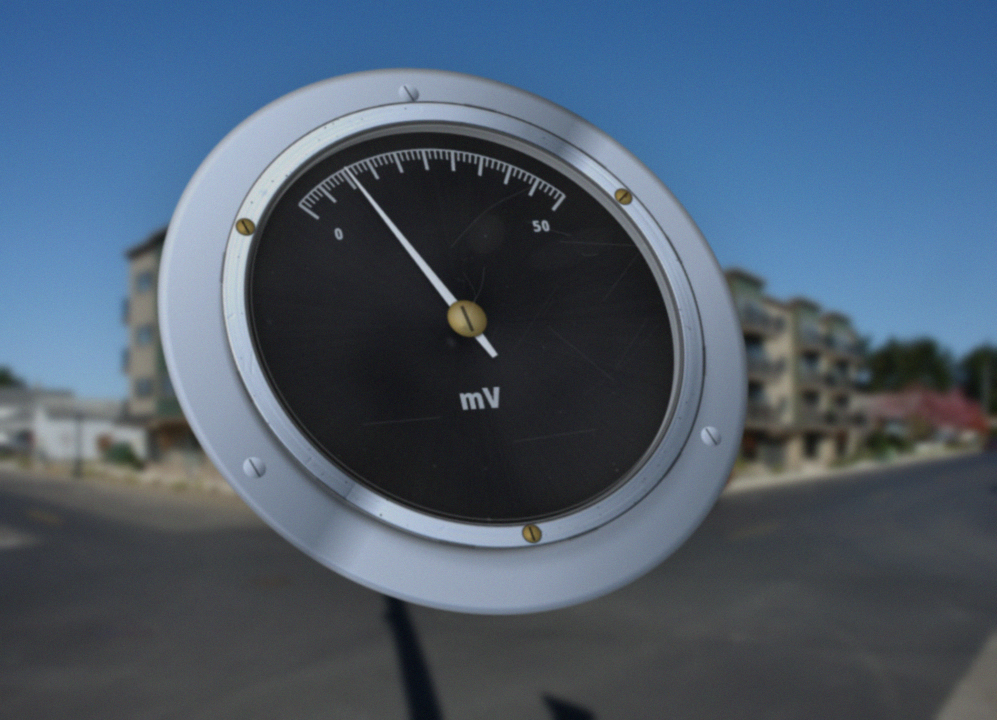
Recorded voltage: 10 mV
